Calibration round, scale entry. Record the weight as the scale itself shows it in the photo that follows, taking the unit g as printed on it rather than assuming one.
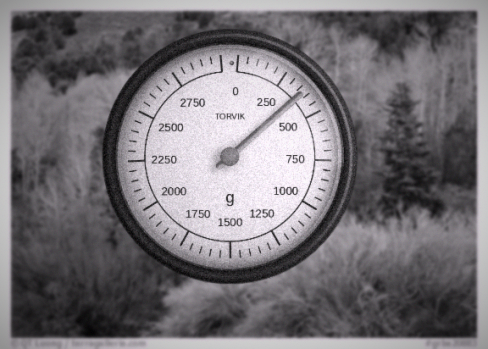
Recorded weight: 375 g
